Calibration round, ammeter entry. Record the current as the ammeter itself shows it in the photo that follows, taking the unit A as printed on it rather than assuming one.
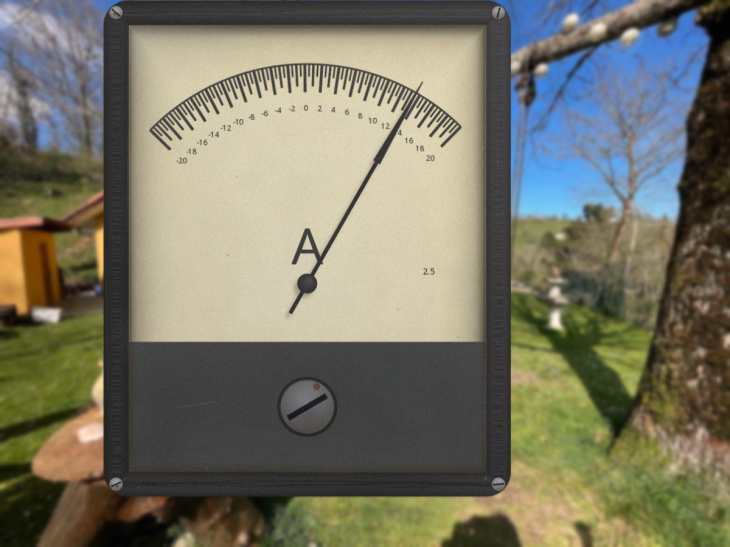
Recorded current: 13.5 A
